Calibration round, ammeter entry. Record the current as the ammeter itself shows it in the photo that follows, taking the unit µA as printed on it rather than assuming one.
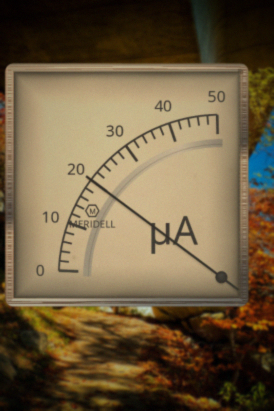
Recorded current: 20 µA
